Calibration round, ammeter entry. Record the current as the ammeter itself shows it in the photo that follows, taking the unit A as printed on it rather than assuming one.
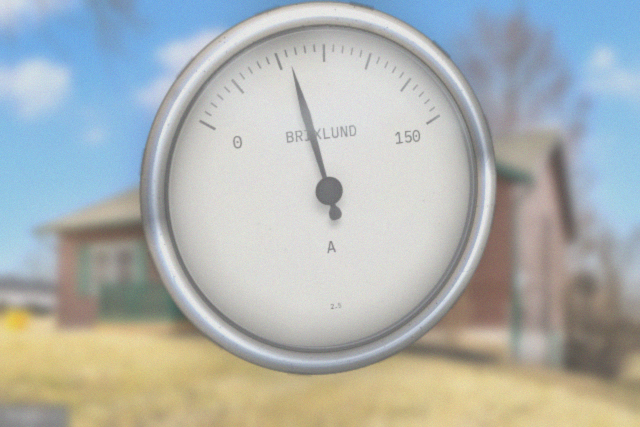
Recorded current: 55 A
